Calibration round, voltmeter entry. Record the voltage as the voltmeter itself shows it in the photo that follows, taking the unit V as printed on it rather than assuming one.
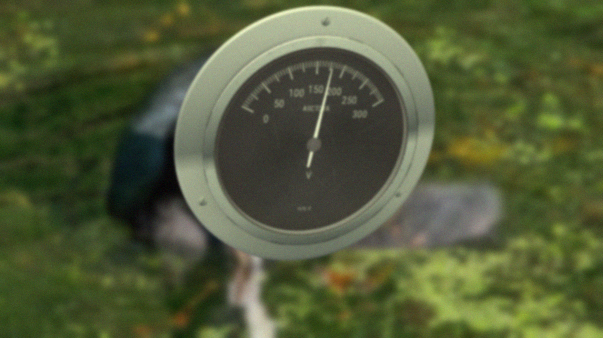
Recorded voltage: 175 V
